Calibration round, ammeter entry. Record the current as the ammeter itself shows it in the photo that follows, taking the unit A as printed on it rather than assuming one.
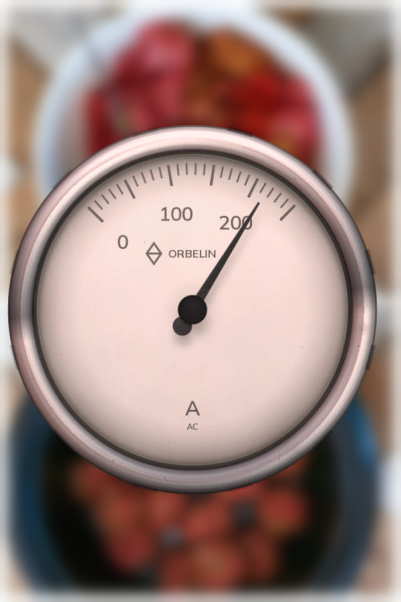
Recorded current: 215 A
